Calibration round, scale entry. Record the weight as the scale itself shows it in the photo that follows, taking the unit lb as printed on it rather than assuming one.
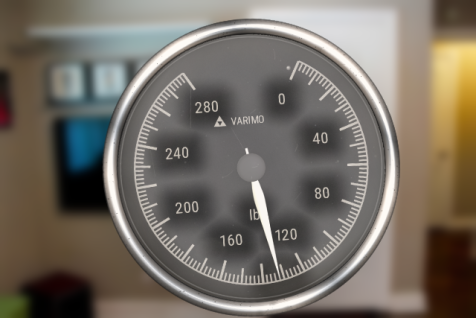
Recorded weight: 132 lb
